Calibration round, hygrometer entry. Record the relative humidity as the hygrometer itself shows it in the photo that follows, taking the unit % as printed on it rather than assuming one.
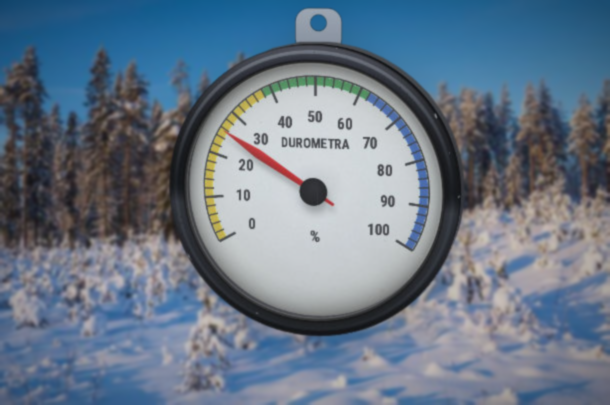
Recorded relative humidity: 26 %
